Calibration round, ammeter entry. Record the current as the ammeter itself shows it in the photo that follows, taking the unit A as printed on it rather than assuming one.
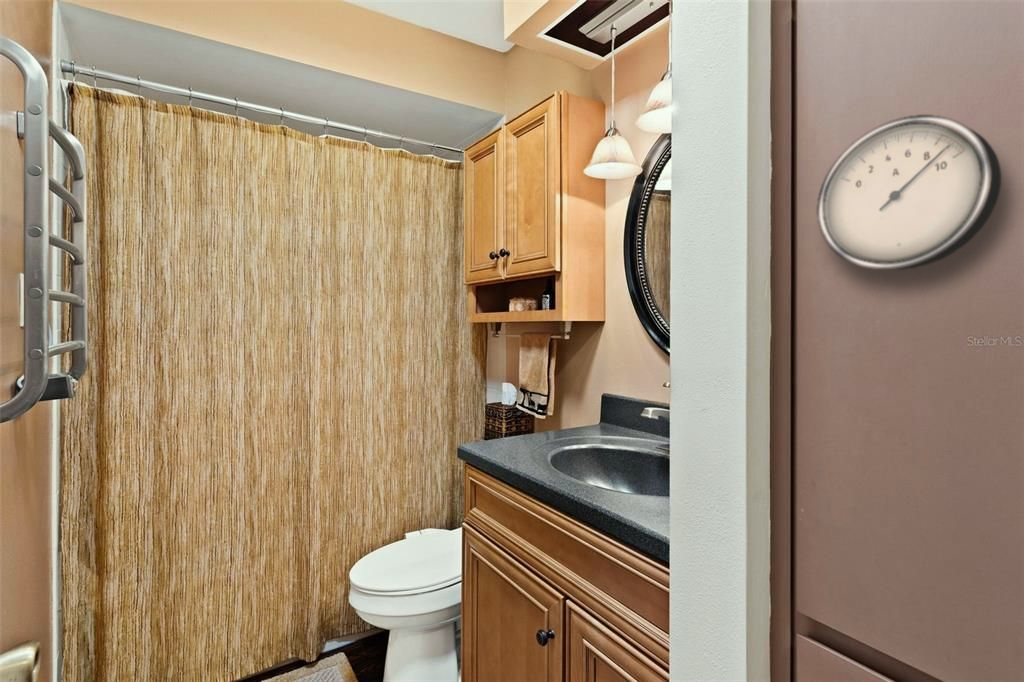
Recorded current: 9 A
